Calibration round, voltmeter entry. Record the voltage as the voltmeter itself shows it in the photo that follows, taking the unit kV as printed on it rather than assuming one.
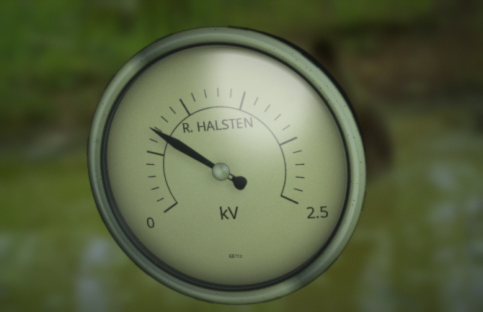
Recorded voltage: 0.7 kV
